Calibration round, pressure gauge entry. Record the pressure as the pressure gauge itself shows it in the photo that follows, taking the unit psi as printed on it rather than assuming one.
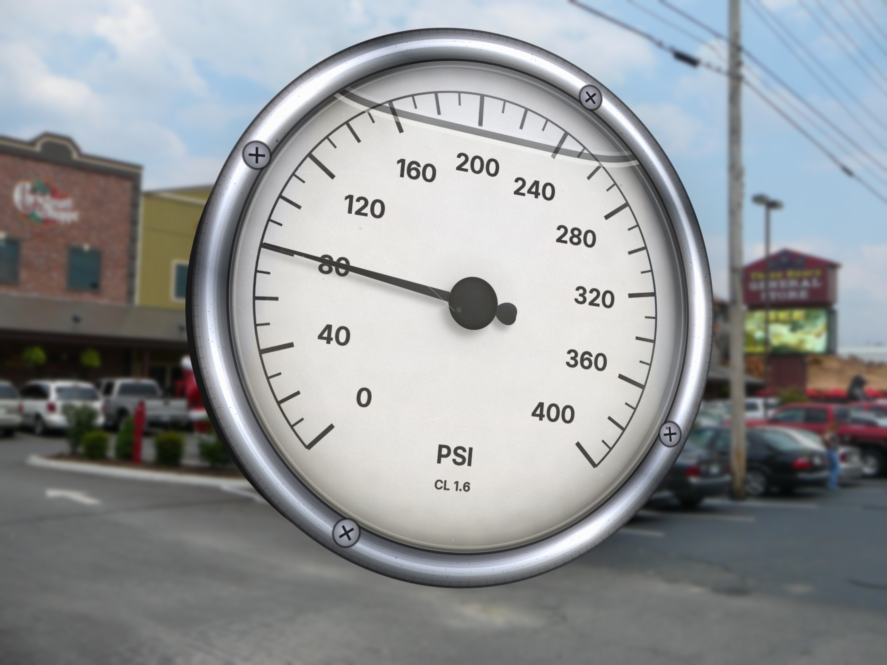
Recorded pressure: 80 psi
